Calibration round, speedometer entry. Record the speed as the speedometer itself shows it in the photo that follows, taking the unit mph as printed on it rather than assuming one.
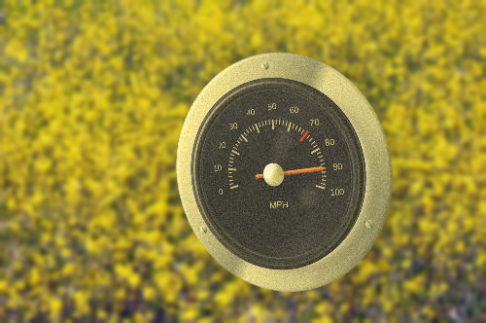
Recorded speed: 90 mph
